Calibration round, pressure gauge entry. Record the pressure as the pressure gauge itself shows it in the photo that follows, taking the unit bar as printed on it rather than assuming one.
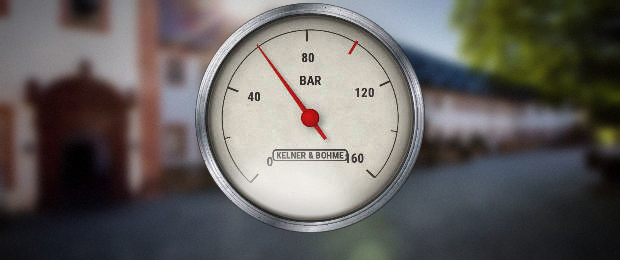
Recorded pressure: 60 bar
